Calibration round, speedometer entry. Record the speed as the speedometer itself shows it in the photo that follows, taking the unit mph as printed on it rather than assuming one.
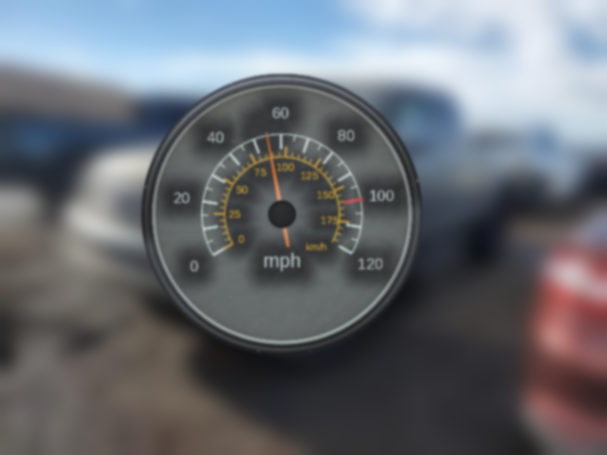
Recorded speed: 55 mph
